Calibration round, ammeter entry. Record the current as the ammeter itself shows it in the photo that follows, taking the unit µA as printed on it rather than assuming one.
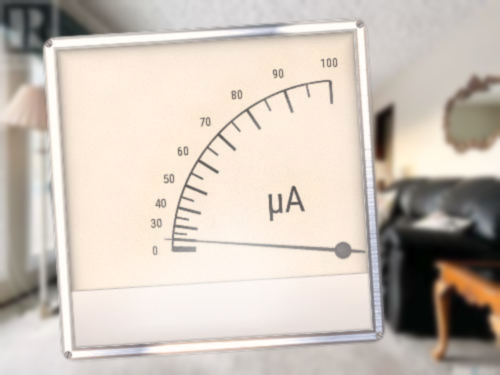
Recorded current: 20 µA
